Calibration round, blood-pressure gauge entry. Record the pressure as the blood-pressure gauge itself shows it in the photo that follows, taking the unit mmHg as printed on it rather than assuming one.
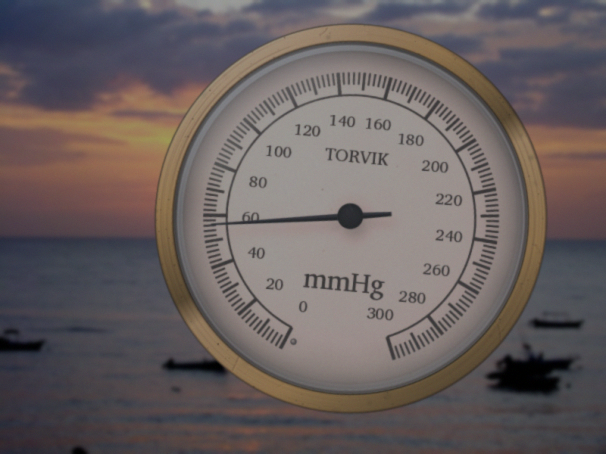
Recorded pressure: 56 mmHg
